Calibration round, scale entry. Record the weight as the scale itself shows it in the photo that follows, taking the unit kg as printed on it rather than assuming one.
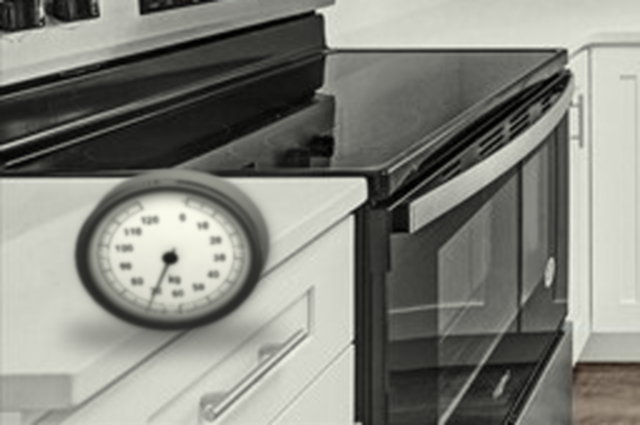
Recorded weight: 70 kg
